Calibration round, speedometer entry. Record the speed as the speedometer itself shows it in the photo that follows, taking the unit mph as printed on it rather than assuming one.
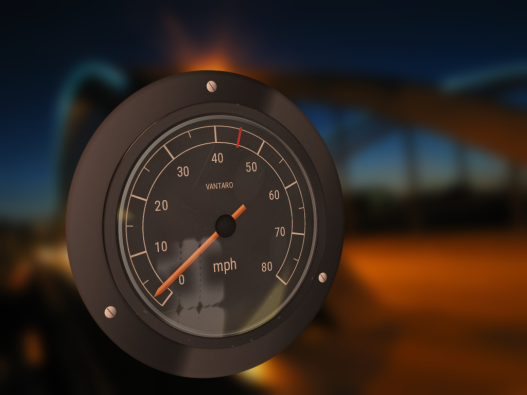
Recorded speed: 2.5 mph
